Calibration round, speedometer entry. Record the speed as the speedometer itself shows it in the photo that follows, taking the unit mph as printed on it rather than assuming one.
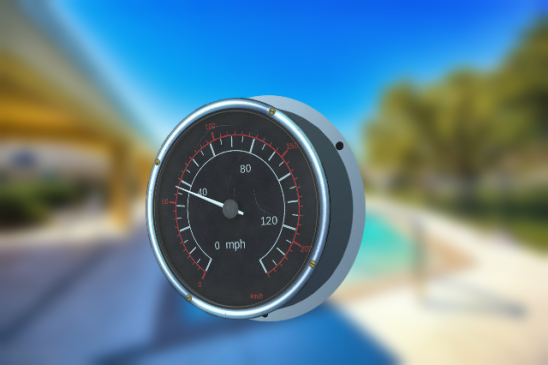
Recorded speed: 37.5 mph
